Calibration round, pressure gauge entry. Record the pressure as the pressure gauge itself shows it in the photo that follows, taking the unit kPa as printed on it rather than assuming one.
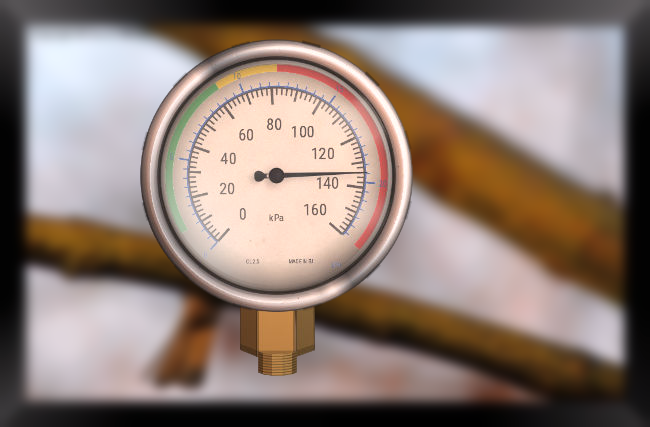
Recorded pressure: 134 kPa
